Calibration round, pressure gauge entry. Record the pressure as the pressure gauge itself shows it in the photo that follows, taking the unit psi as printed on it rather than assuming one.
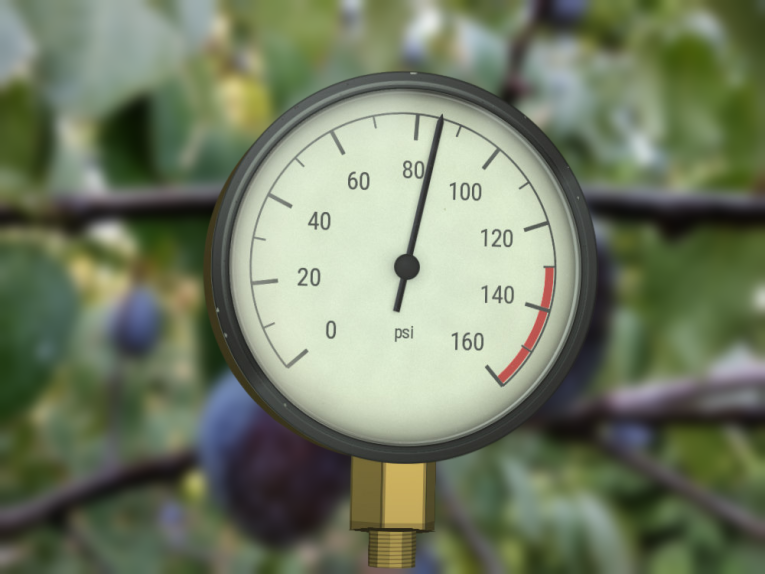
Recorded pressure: 85 psi
